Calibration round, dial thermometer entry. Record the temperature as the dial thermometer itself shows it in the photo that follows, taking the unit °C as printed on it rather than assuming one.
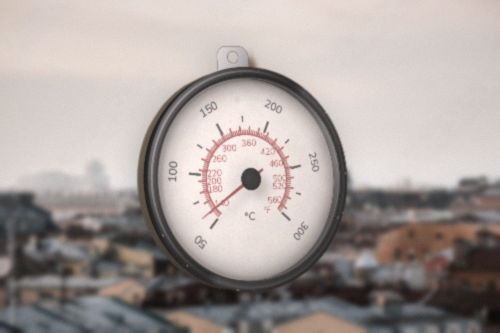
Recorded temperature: 62.5 °C
